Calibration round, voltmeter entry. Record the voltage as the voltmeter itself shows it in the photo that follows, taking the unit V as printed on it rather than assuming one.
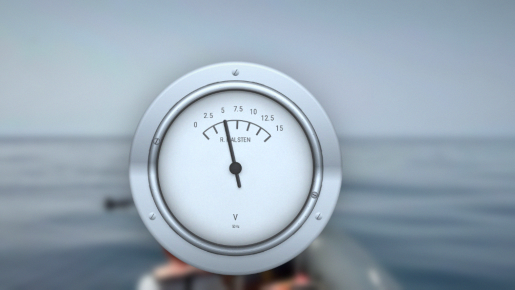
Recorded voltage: 5 V
